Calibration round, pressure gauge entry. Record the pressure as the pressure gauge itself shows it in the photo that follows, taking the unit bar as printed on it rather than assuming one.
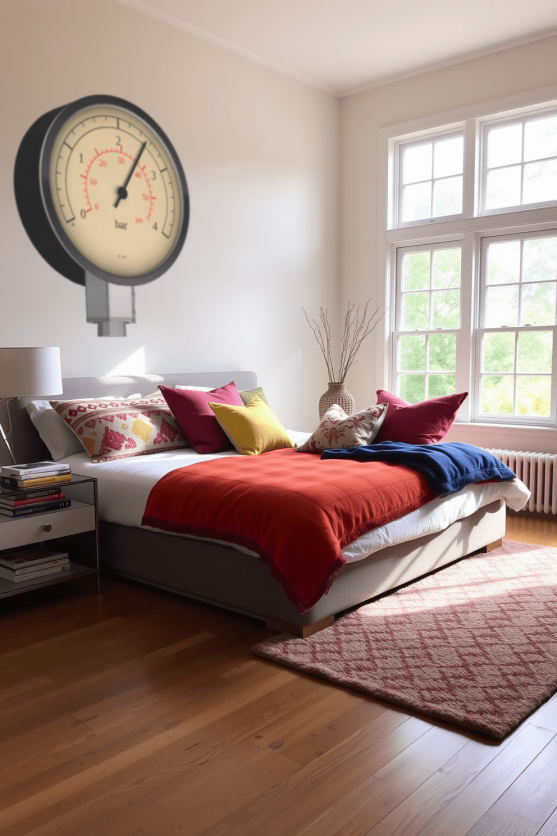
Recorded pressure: 2.5 bar
